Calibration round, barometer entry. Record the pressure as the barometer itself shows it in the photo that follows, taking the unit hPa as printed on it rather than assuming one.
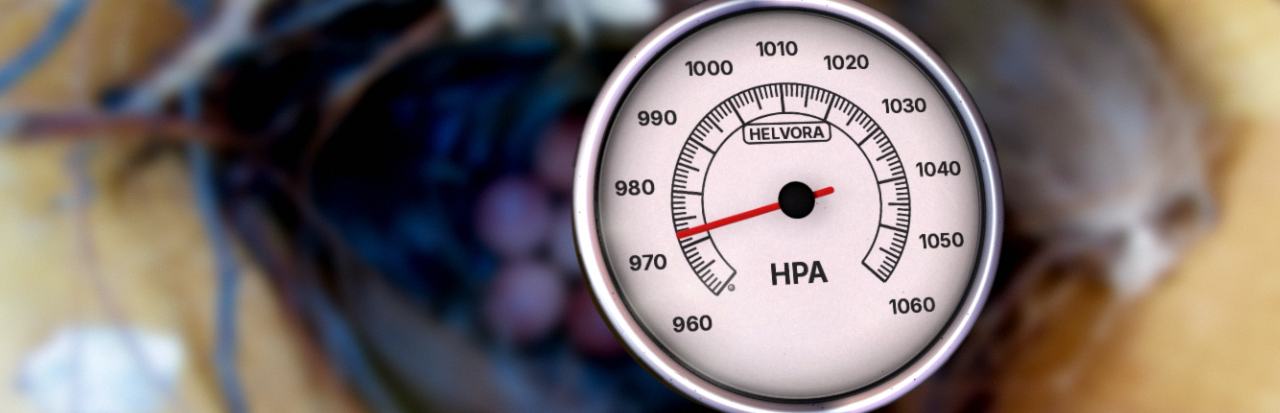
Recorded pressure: 972 hPa
